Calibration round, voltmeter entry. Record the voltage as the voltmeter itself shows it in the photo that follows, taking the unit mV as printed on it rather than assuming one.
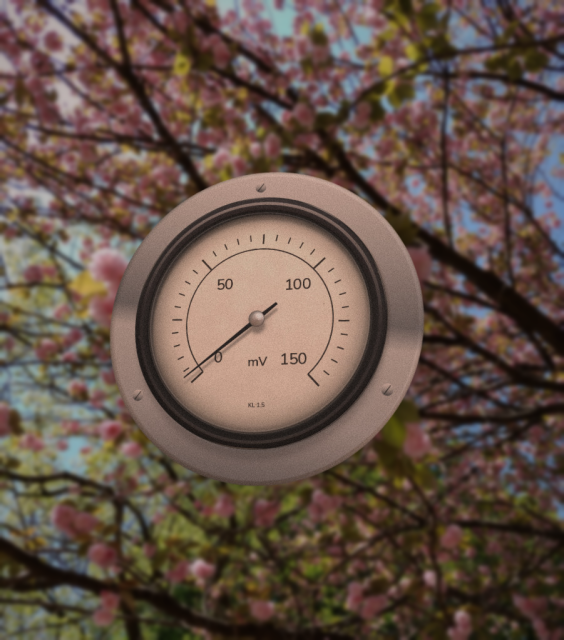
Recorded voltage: 2.5 mV
